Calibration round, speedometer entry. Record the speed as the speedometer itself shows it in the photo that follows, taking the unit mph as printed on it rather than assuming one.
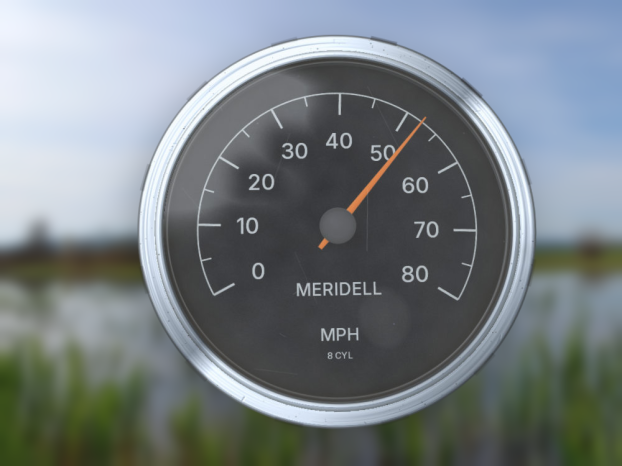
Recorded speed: 52.5 mph
